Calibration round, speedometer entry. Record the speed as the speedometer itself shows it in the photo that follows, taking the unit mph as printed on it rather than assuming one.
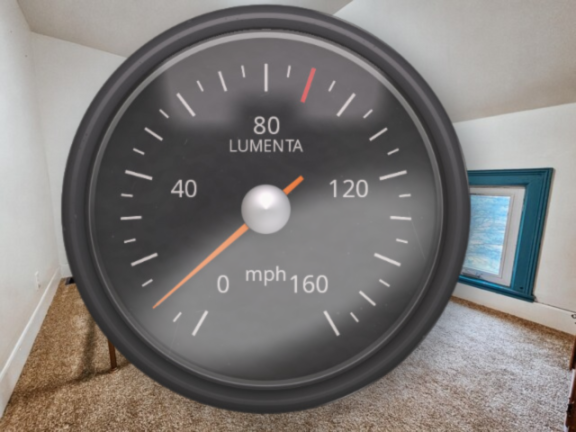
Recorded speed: 10 mph
